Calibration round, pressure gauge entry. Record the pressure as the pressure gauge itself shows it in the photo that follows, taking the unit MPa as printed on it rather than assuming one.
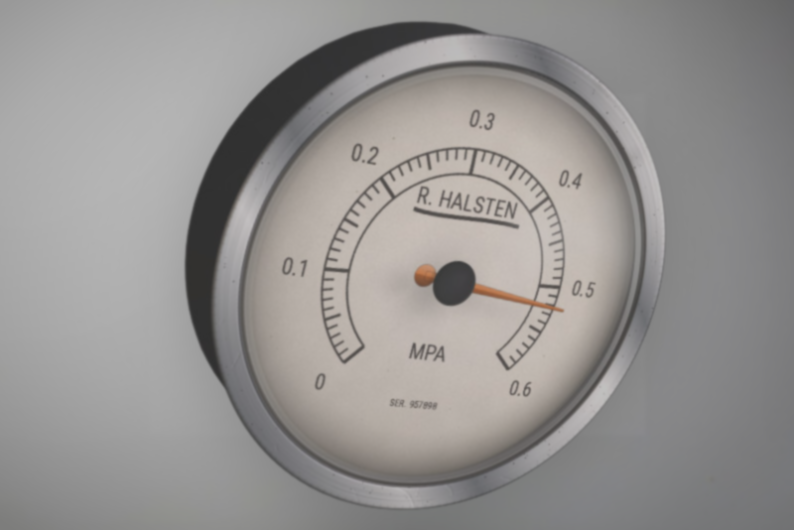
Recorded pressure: 0.52 MPa
